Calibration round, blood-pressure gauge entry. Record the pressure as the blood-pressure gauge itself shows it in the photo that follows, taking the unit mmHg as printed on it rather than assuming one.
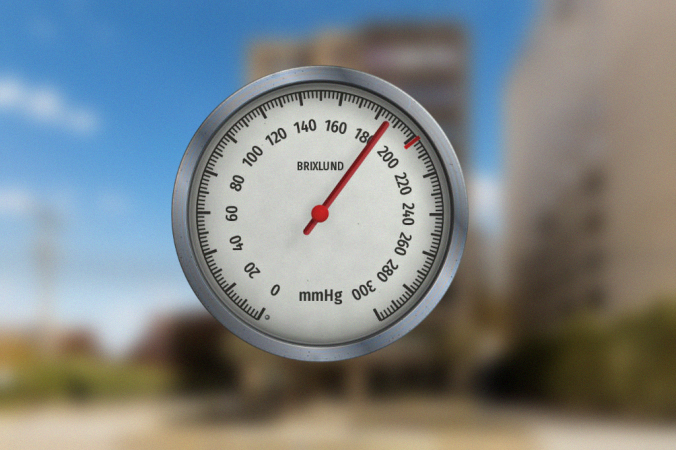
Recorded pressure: 186 mmHg
